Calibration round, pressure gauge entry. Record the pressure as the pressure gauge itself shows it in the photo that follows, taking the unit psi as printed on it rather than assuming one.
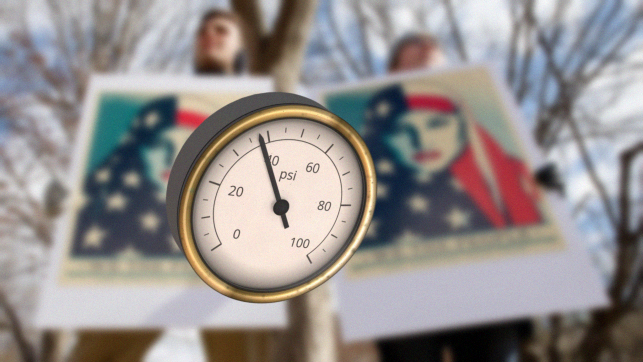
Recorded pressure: 37.5 psi
